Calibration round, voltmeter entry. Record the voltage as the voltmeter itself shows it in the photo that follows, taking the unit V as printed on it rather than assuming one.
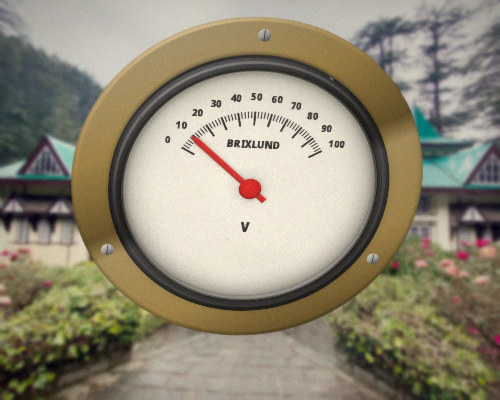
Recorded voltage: 10 V
